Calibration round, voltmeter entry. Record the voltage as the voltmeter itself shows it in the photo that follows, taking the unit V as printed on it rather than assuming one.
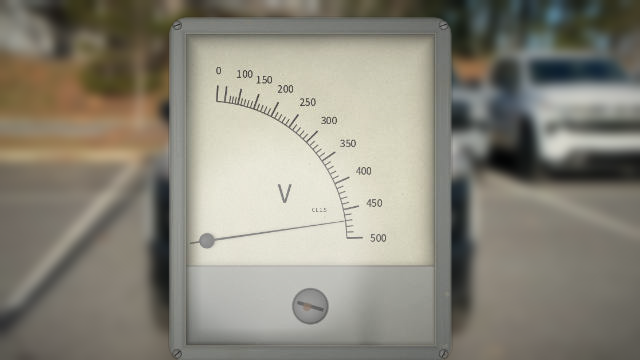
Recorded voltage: 470 V
